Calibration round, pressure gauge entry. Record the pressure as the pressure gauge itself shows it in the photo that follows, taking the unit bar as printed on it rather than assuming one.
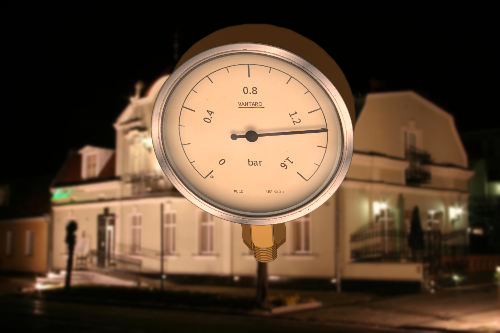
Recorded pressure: 1.3 bar
